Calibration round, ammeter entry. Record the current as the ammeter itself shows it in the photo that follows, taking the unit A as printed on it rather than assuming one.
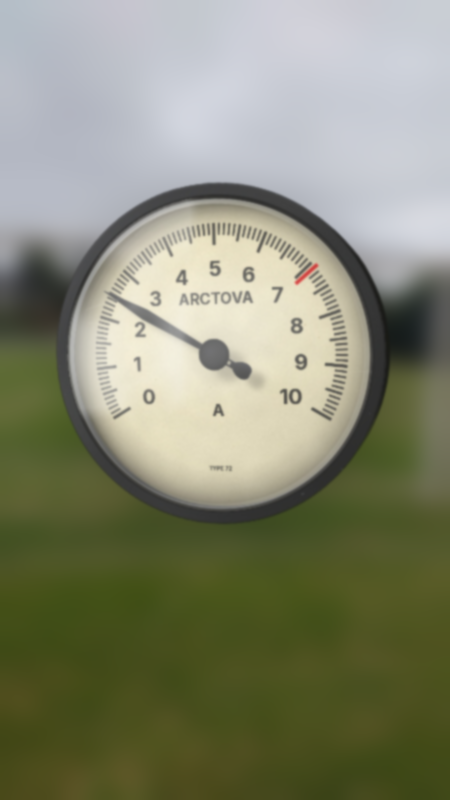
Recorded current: 2.5 A
